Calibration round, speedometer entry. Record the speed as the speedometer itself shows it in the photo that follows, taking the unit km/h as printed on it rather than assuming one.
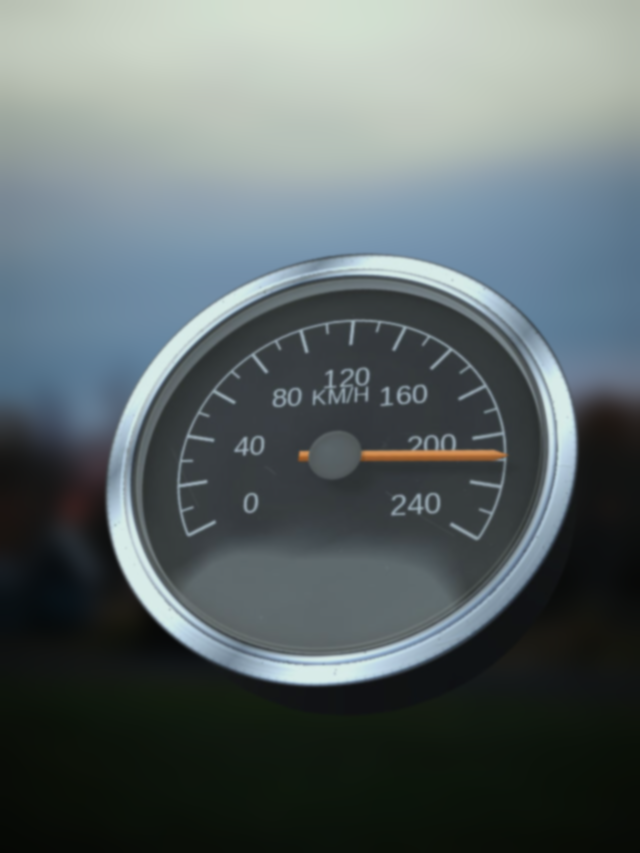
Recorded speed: 210 km/h
